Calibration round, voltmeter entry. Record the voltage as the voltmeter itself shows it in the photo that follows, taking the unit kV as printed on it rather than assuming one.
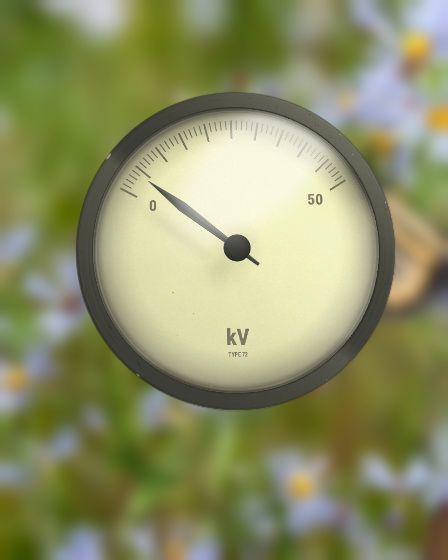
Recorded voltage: 4 kV
